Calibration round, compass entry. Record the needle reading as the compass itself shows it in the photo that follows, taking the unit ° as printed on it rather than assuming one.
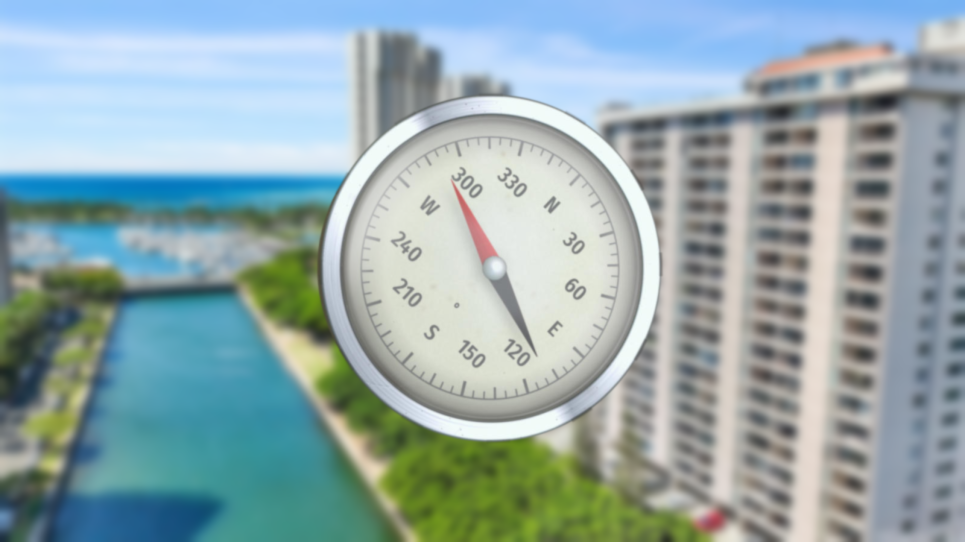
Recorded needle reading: 290 °
